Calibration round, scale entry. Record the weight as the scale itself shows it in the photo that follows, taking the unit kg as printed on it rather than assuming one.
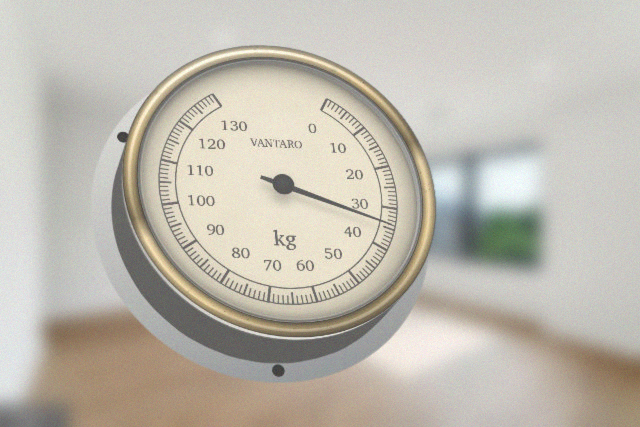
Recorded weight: 35 kg
